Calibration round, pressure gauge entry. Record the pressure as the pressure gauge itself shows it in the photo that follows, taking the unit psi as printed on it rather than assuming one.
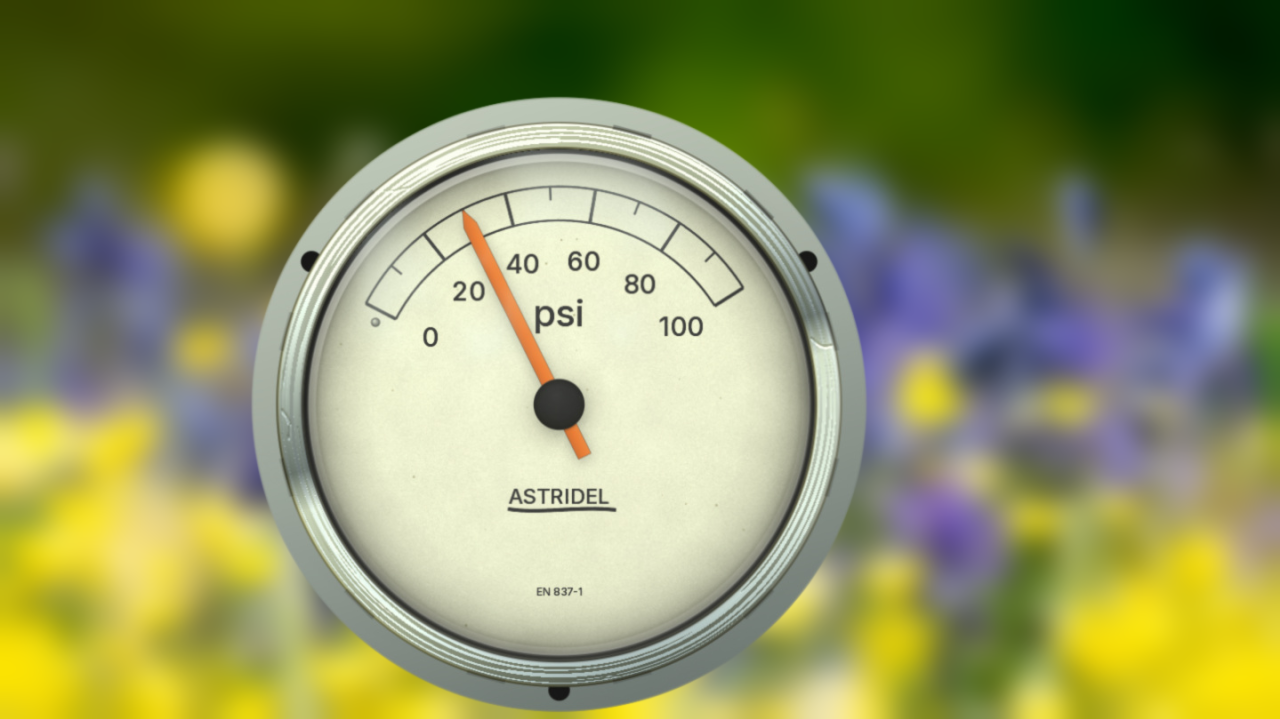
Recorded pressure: 30 psi
